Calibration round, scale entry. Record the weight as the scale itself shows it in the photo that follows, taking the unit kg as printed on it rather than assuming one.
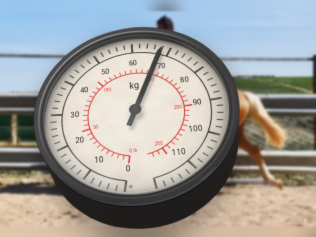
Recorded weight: 68 kg
